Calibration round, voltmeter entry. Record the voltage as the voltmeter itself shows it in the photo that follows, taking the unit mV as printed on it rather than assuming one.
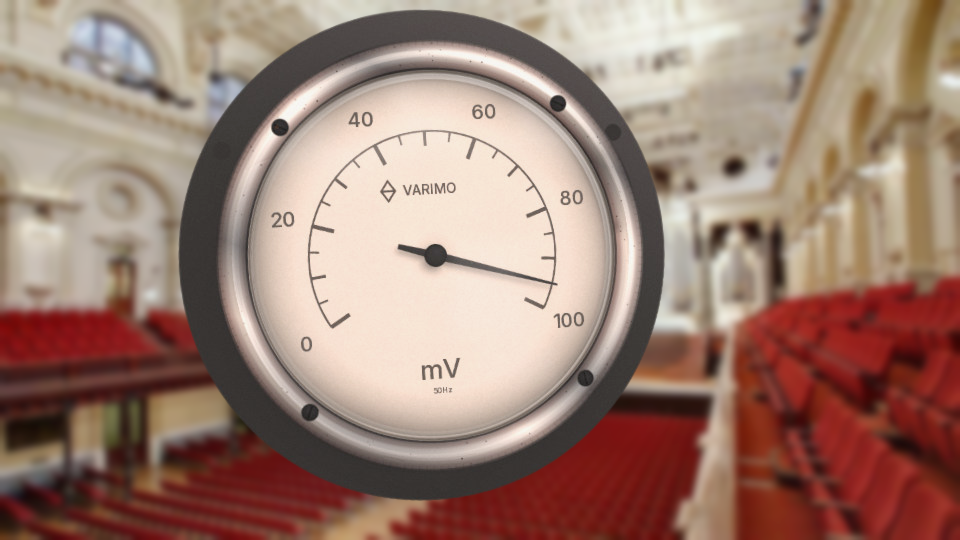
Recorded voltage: 95 mV
